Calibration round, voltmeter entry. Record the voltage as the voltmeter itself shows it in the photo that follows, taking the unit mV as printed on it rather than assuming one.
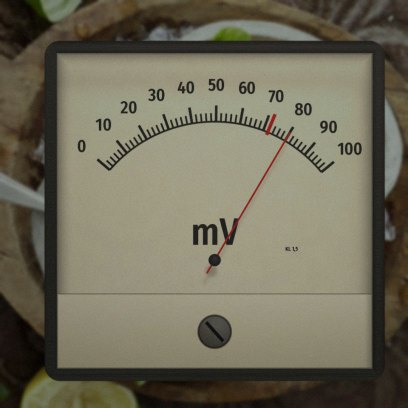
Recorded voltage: 80 mV
